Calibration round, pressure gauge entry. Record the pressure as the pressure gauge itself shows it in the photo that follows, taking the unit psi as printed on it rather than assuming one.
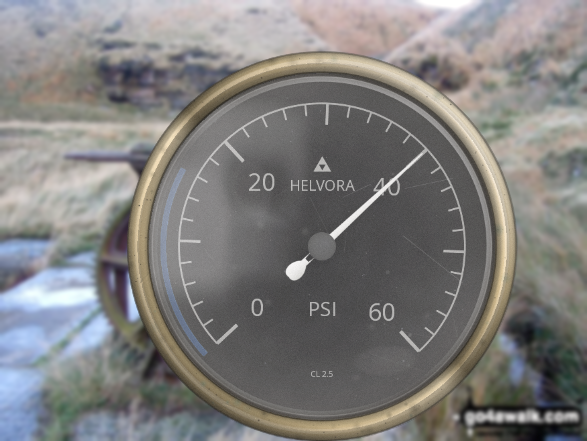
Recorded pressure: 40 psi
